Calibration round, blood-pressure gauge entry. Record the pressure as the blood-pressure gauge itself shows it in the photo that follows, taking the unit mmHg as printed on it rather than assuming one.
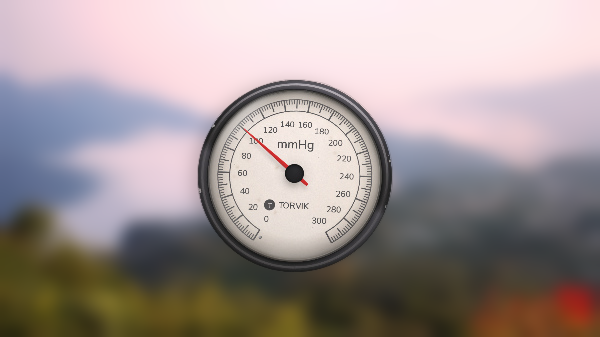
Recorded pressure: 100 mmHg
